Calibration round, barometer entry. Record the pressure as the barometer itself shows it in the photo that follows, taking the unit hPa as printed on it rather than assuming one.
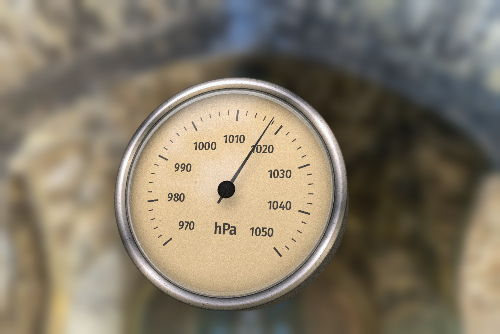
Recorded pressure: 1018 hPa
